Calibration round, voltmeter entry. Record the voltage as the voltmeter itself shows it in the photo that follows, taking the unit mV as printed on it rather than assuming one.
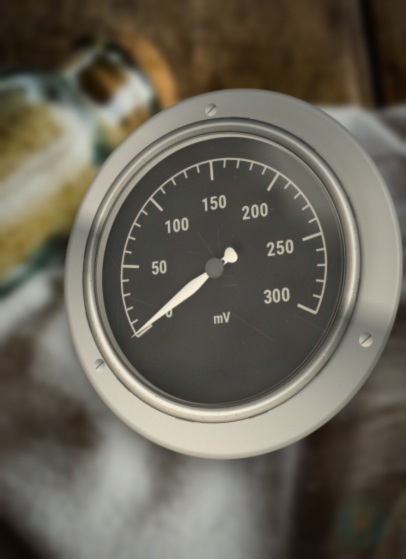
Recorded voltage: 0 mV
